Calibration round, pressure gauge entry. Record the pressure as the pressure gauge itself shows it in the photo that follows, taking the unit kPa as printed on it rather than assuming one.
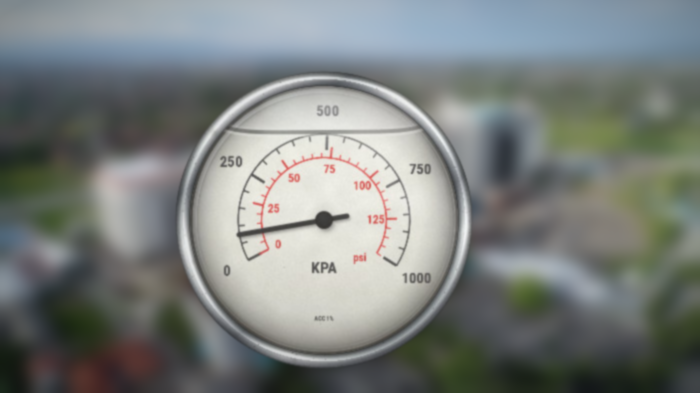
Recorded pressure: 75 kPa
